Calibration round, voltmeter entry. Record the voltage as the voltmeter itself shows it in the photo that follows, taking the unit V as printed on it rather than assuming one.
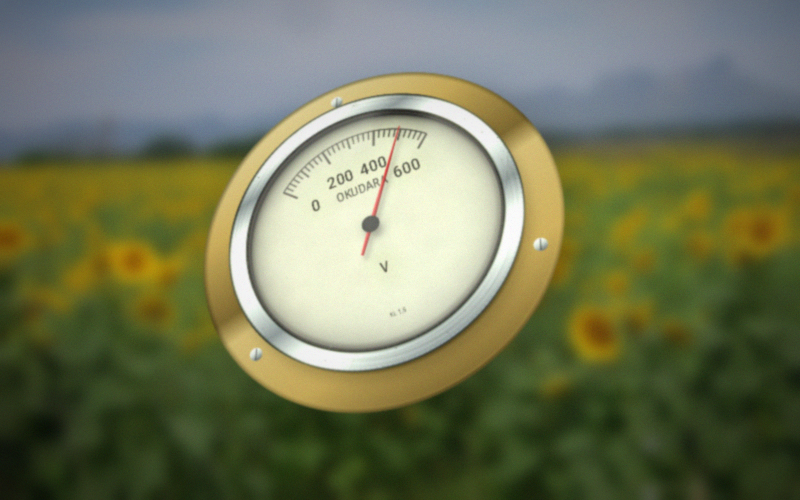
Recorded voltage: 500 V
